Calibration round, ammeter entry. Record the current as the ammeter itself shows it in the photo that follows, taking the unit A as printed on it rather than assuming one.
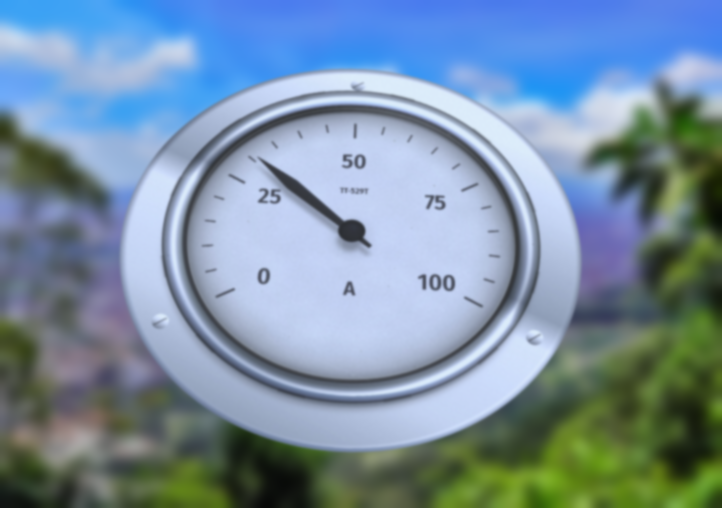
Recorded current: 30 A
